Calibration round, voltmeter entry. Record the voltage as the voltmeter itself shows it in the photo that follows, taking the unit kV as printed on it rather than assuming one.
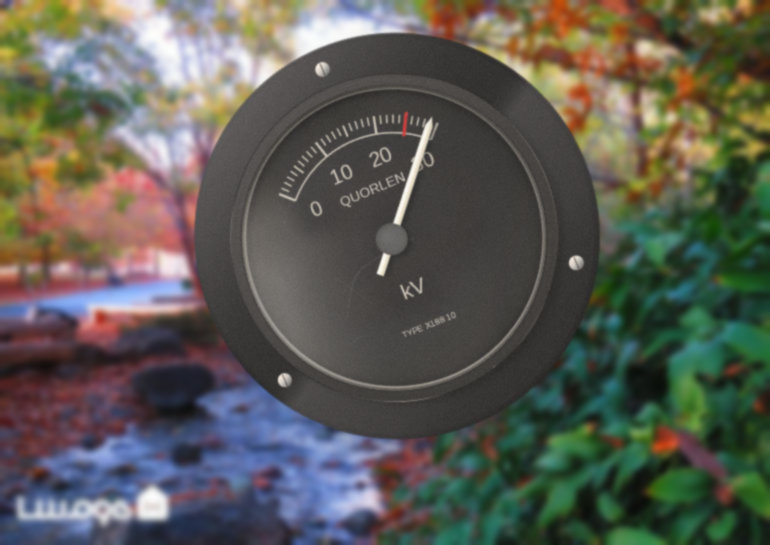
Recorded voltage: 29 kV
